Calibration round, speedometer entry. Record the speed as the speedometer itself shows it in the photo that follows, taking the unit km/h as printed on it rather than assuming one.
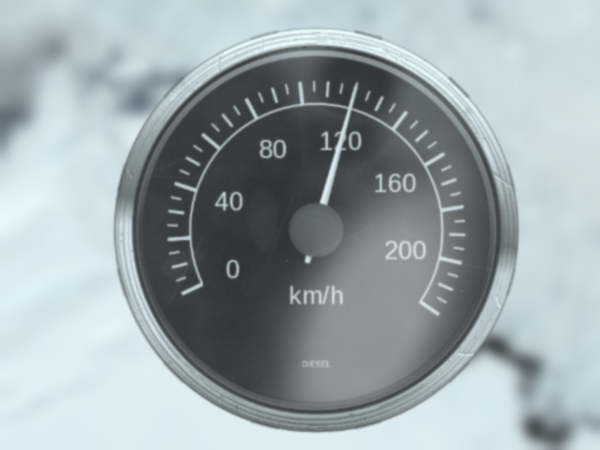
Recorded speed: 120 km/h
